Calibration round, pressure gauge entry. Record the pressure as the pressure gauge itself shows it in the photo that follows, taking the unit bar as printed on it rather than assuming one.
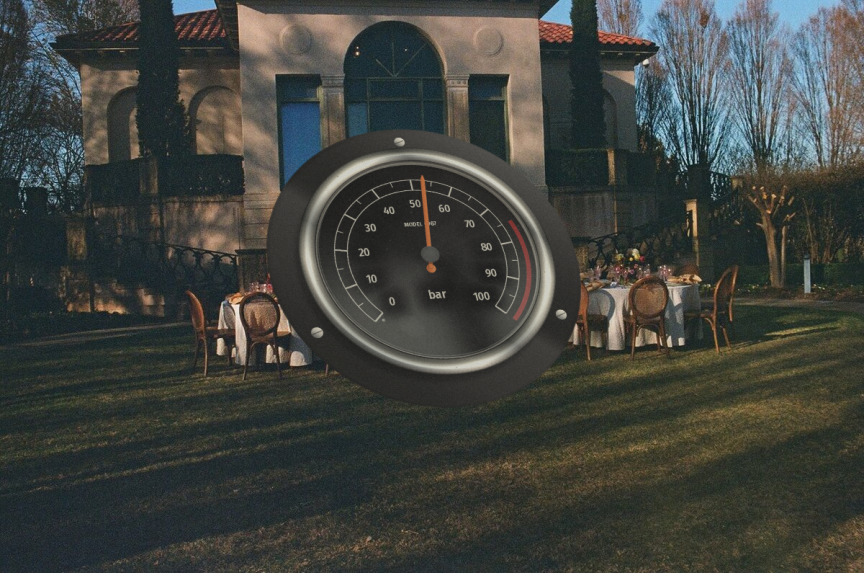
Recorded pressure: 52.5 bar
